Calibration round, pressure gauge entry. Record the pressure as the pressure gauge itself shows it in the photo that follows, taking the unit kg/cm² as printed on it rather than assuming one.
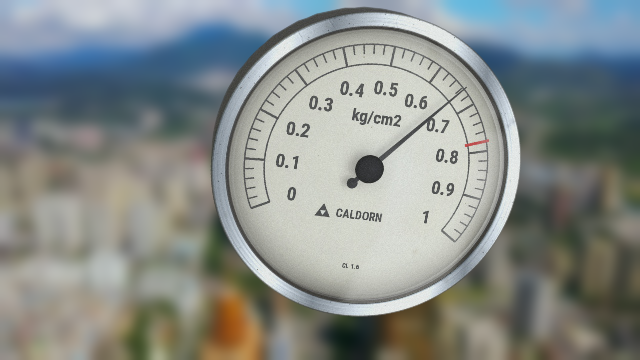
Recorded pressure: 0.66 kg/cm²
